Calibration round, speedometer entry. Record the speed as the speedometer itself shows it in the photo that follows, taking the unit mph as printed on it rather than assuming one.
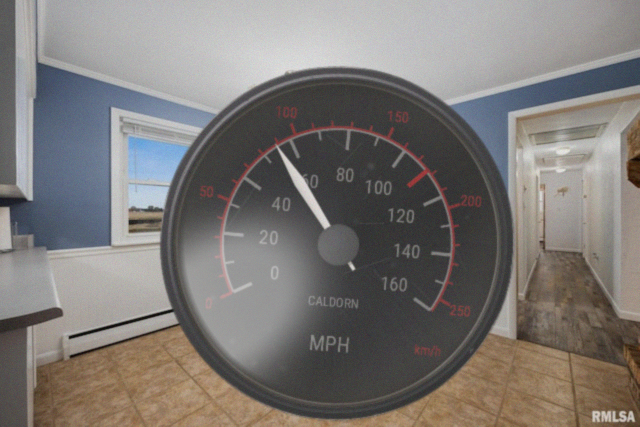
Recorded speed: 55 mph
